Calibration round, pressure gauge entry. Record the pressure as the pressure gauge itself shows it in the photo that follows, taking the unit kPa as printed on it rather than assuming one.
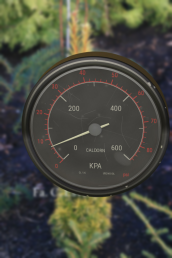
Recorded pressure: 50 kPa
